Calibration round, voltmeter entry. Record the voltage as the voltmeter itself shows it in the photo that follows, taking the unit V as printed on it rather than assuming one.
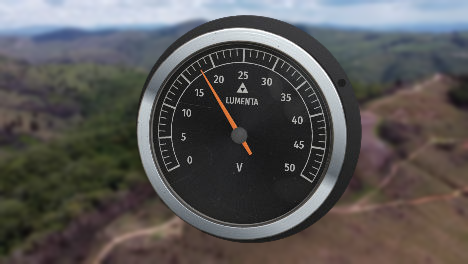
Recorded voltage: 18 V
